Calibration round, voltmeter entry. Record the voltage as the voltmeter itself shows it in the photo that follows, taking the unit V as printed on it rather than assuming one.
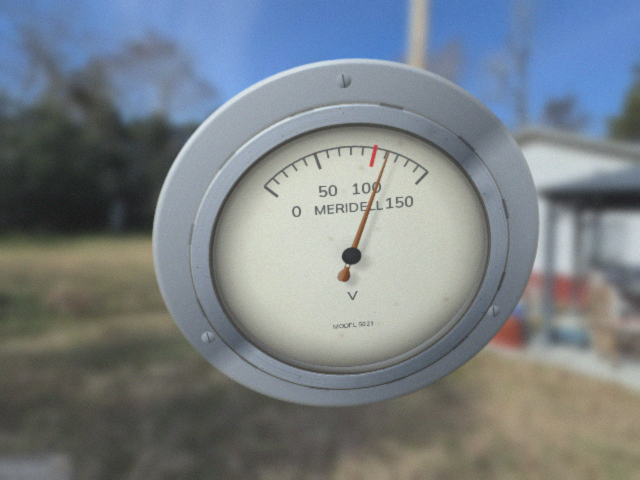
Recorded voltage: 110 V
